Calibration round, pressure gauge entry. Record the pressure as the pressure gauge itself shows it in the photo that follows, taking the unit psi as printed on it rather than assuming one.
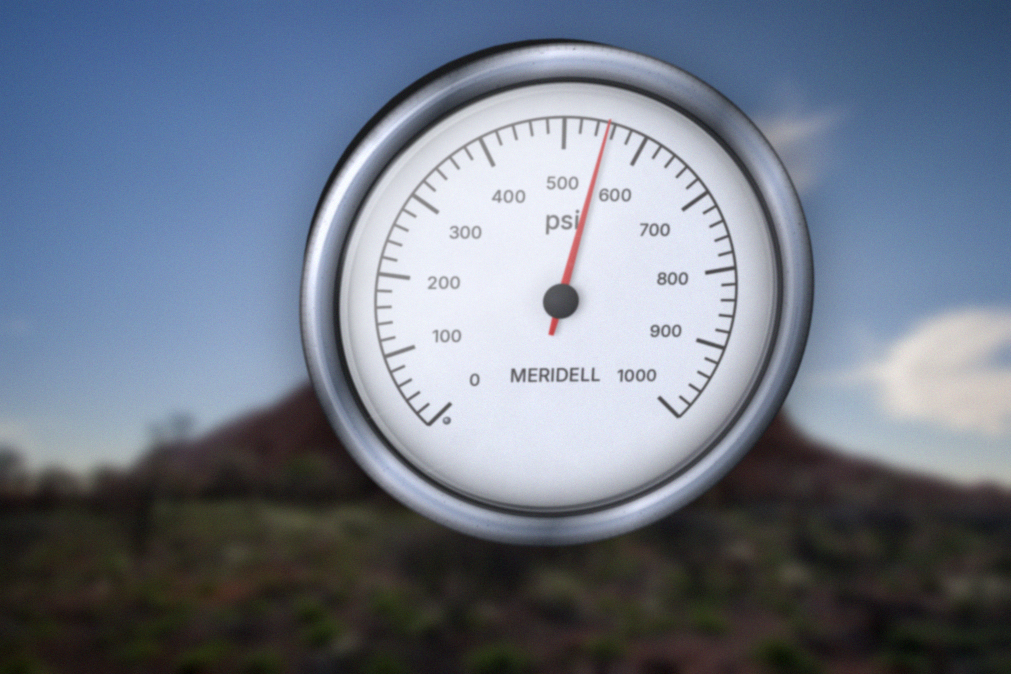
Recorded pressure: 550 psi
